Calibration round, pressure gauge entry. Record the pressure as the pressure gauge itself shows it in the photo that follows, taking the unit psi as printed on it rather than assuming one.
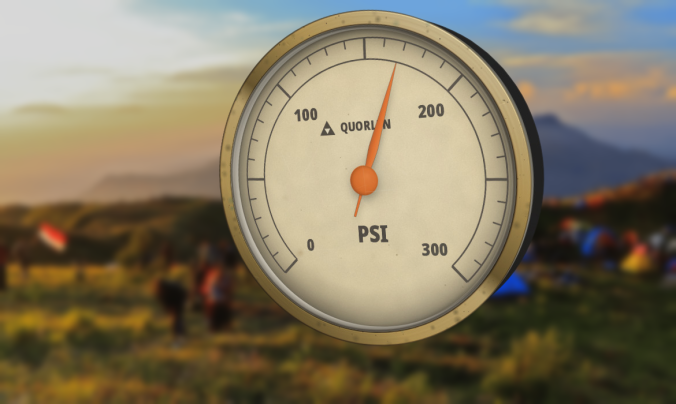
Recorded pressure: 170 psi
